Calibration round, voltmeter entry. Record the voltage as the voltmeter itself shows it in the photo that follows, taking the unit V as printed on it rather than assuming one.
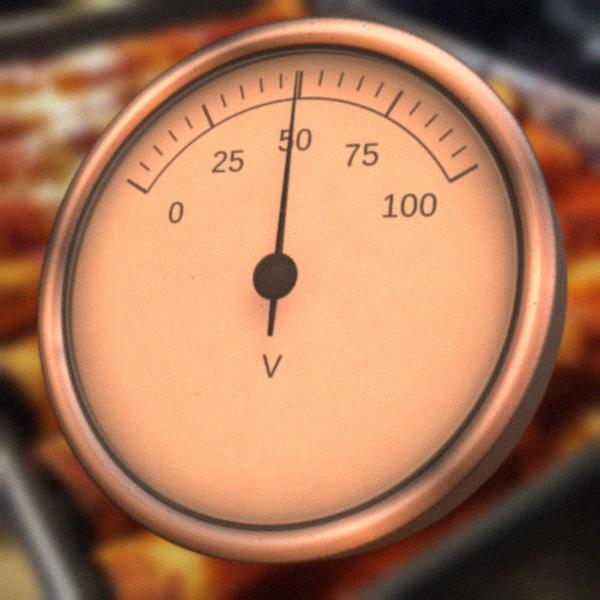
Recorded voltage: 50 V
